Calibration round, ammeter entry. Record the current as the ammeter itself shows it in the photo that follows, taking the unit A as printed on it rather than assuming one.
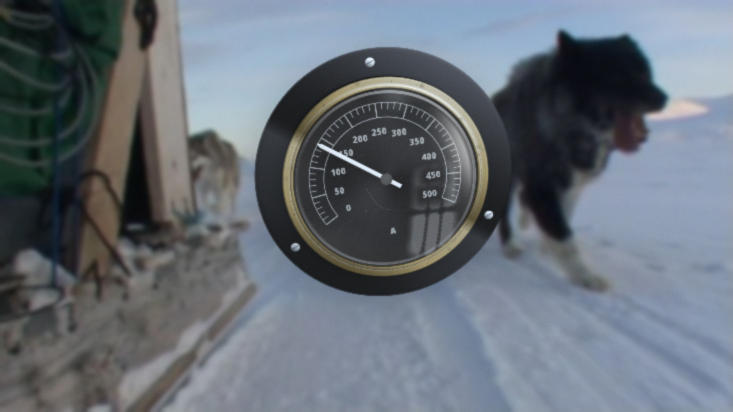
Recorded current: 140 A
